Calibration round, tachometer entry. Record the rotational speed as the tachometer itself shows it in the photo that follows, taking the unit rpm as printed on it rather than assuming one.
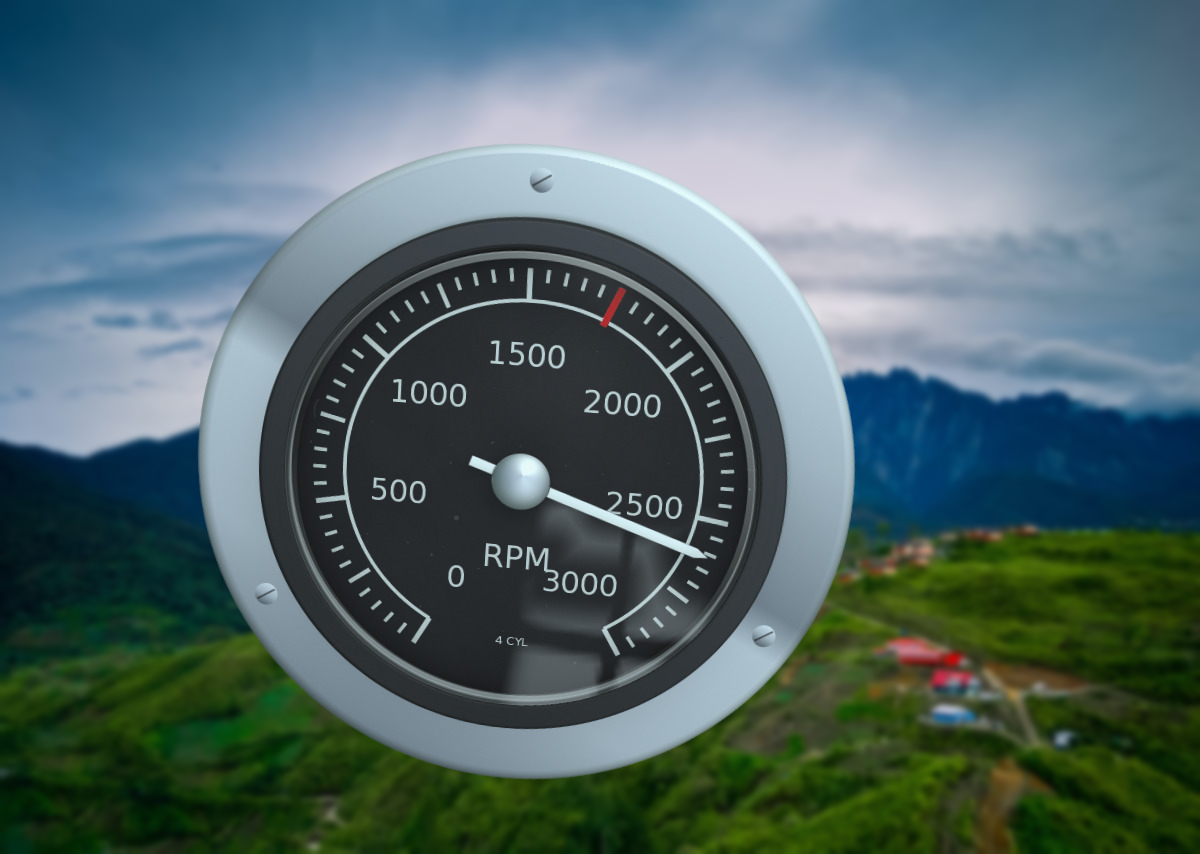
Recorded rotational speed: 2600 rpm
